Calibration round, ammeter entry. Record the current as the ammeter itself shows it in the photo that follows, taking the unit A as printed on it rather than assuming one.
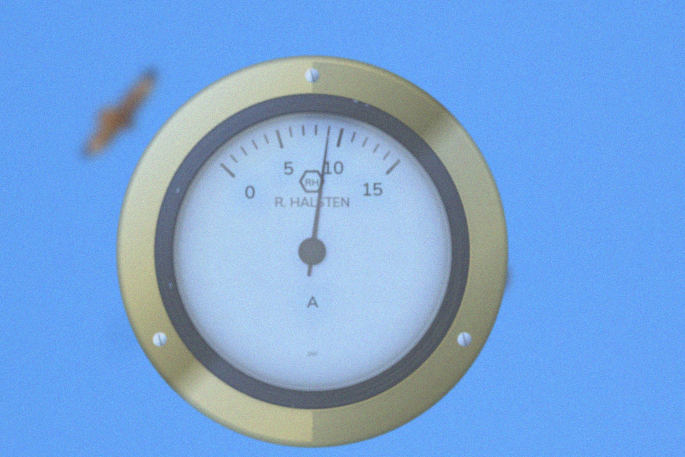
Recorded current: 9 A
